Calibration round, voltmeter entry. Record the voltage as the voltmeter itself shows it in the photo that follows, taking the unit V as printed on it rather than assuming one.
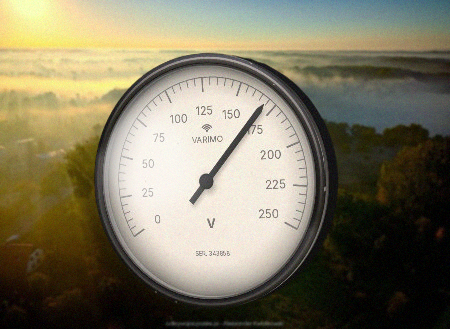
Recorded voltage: 170 V
